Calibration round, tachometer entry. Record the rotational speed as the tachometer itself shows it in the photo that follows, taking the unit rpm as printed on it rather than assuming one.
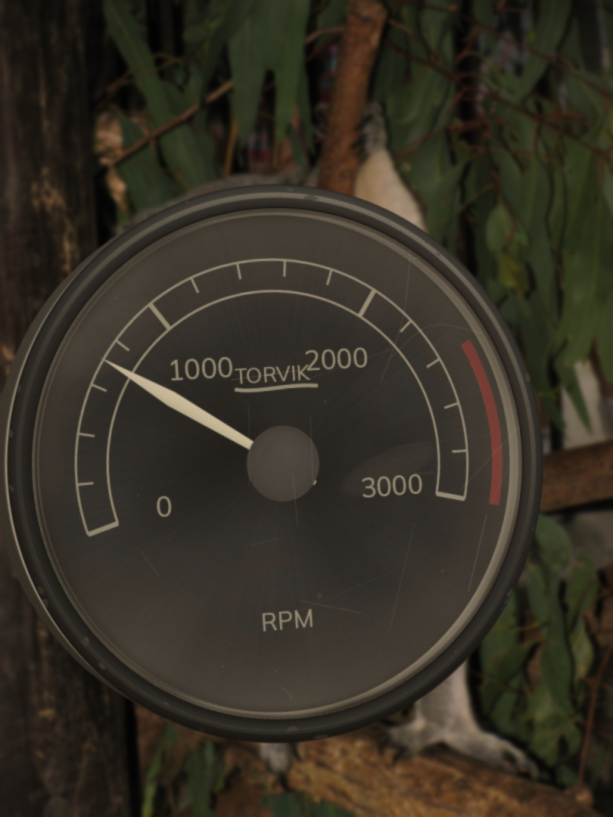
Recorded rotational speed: 700 rpm
